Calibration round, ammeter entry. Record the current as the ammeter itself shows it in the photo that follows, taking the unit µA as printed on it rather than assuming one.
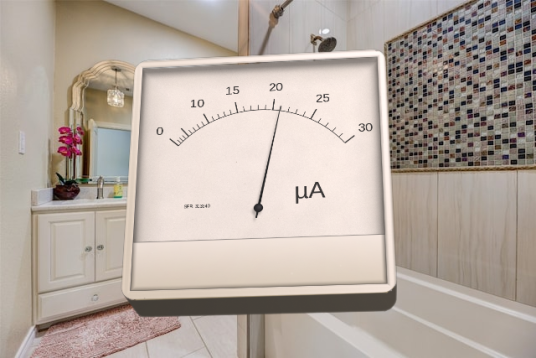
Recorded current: 21 µA
